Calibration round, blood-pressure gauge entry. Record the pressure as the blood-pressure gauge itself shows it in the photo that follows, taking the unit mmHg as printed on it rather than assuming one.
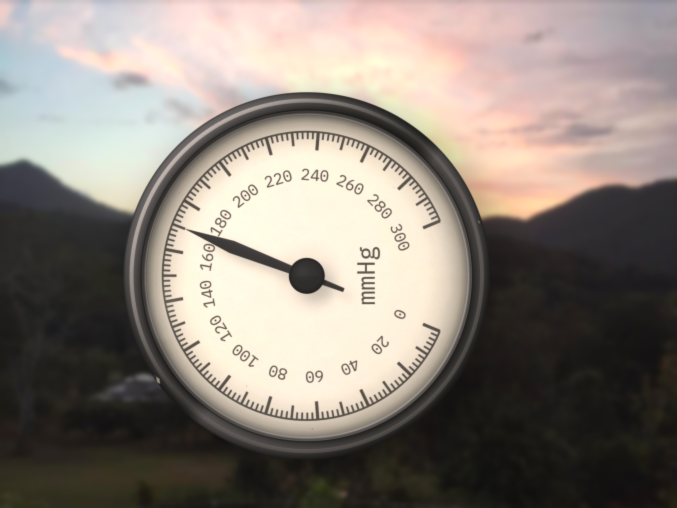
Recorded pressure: 170 mmHg
